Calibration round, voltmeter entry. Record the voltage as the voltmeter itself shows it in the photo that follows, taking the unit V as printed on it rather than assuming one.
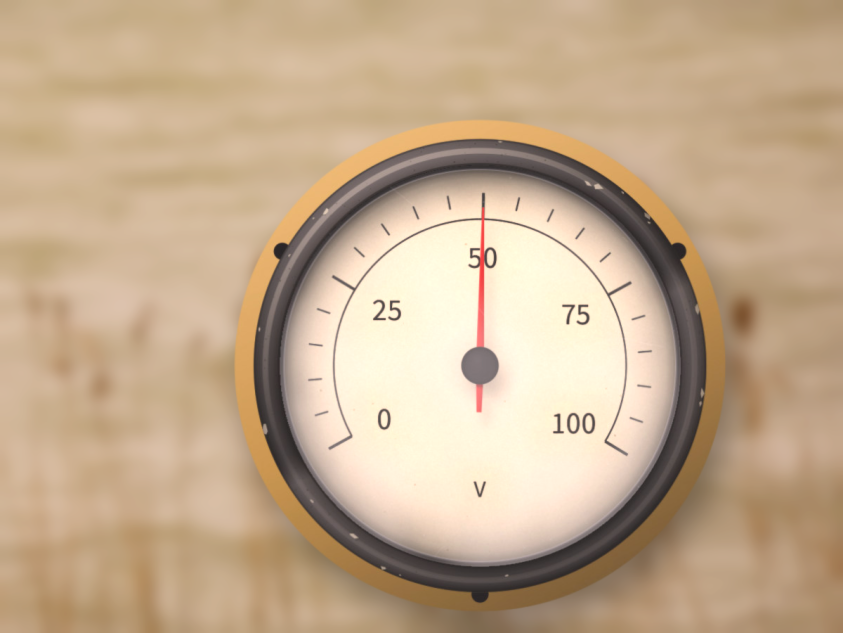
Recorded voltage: 50 V
